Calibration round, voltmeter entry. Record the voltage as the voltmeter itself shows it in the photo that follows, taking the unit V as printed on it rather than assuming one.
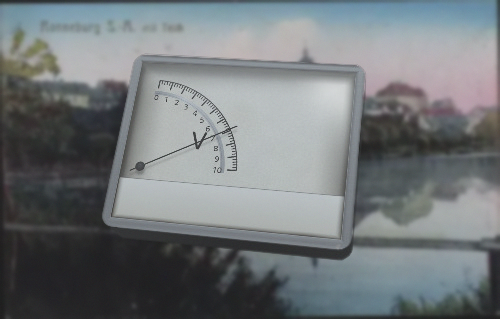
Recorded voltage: 7 V
